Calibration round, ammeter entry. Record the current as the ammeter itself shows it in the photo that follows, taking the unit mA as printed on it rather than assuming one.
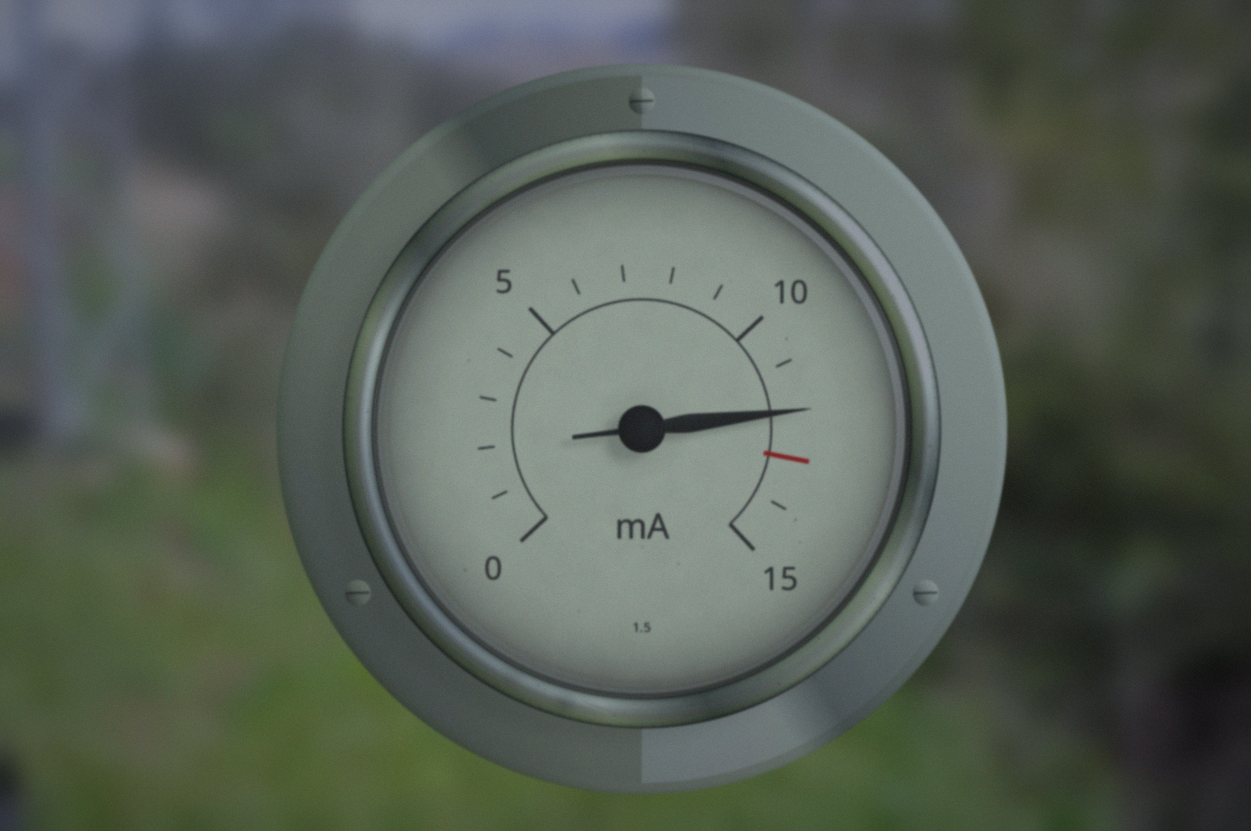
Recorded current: 12 mA
